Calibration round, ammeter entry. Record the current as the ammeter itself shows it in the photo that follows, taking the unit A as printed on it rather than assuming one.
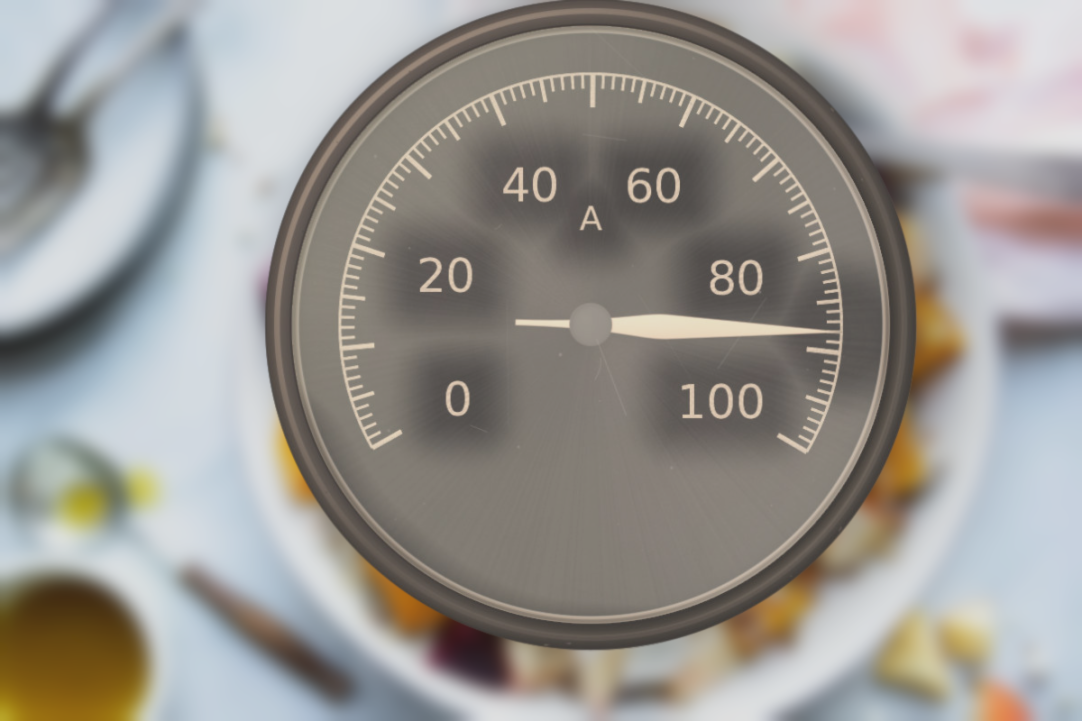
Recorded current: 88 A
